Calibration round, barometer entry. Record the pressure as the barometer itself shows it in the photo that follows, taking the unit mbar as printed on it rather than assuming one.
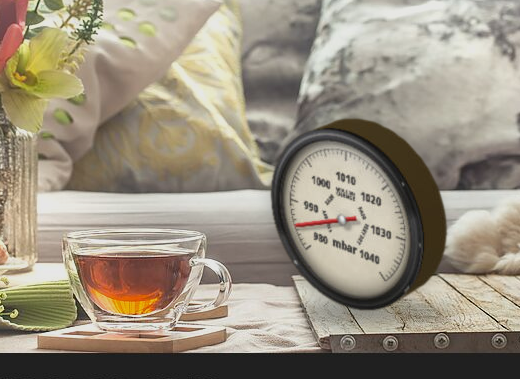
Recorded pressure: 985 mbar
